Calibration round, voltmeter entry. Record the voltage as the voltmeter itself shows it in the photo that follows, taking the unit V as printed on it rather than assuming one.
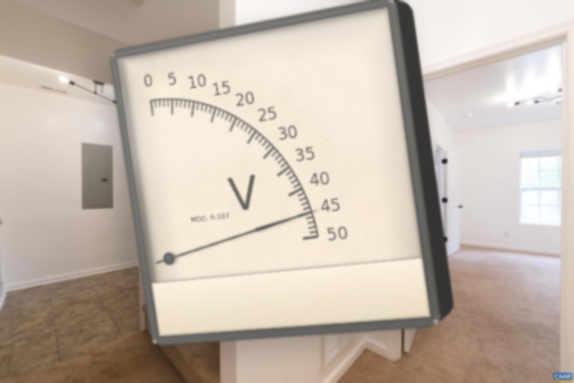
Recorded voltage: 45 V
